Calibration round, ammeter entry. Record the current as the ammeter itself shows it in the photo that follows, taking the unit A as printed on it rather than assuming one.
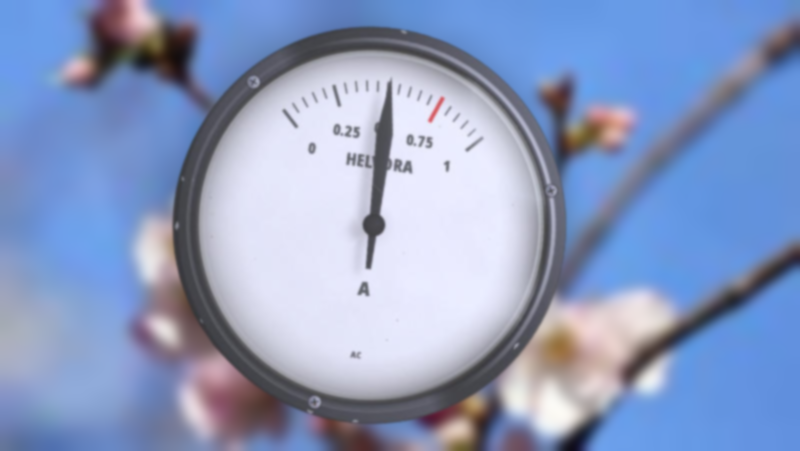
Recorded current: 0.5 A
